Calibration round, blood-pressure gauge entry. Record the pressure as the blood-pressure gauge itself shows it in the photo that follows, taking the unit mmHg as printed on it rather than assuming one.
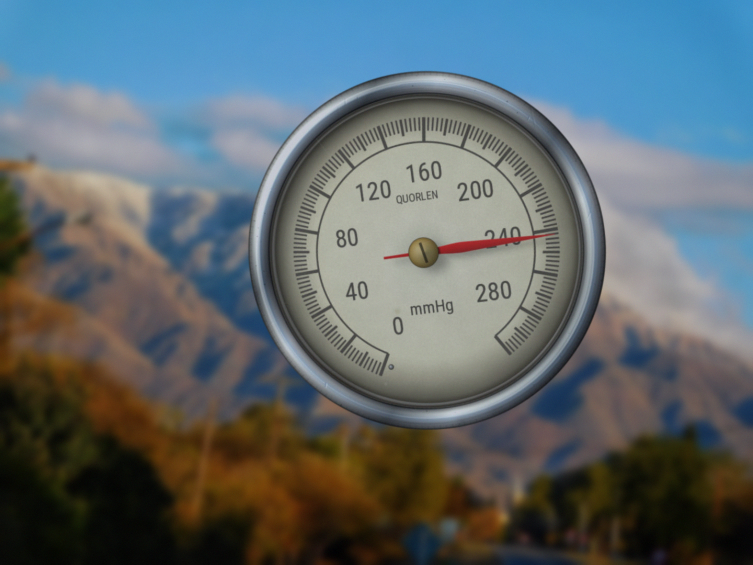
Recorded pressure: 242 mmHg
